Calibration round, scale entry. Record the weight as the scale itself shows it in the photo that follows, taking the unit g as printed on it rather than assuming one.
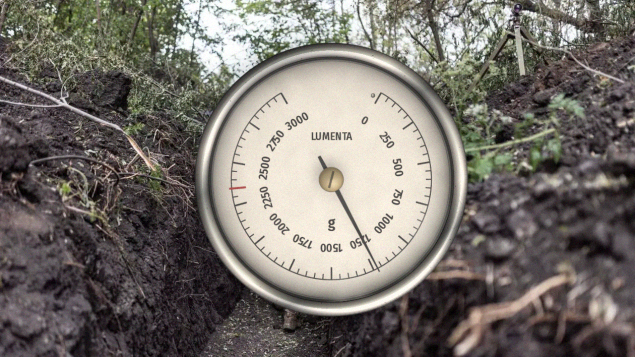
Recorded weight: 1225 g
